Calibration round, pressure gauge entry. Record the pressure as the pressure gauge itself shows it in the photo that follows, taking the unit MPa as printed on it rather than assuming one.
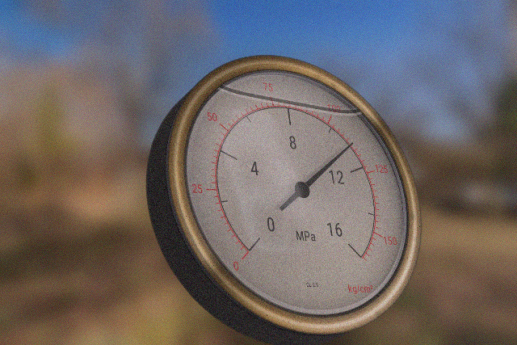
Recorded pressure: 11 MPa
